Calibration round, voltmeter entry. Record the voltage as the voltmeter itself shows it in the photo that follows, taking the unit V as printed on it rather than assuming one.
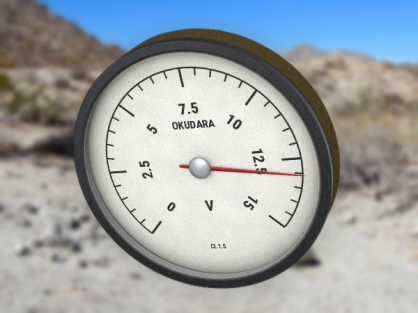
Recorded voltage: 13 V
